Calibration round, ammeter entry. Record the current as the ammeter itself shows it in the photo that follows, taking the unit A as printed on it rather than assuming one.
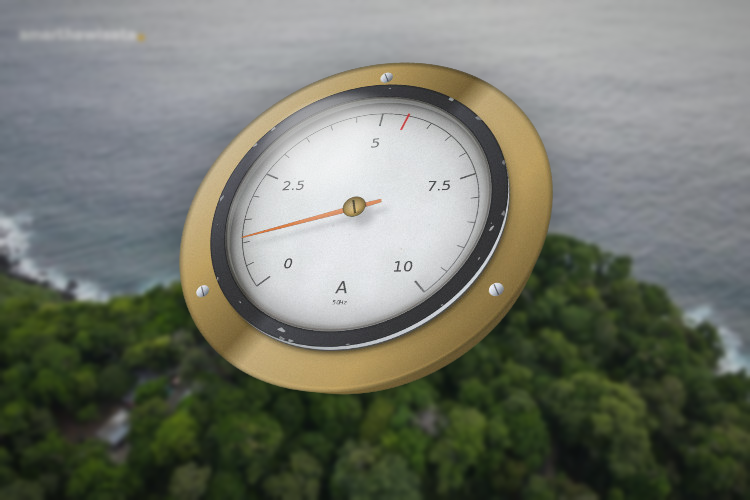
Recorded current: 1 A
